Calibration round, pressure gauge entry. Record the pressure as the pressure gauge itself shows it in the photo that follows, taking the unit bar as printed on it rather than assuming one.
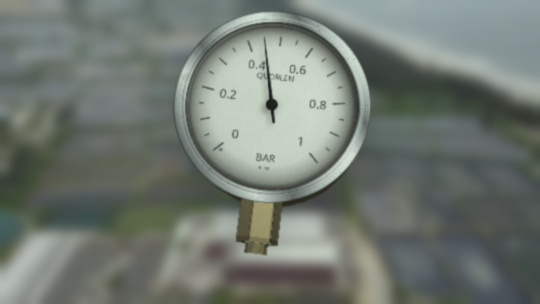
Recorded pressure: 0.45 bar
